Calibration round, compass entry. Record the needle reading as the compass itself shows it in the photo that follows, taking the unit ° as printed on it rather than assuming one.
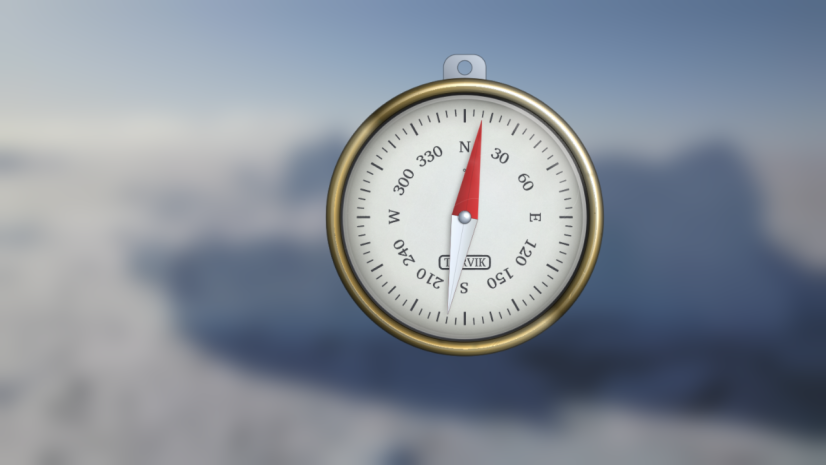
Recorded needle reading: 10 °
